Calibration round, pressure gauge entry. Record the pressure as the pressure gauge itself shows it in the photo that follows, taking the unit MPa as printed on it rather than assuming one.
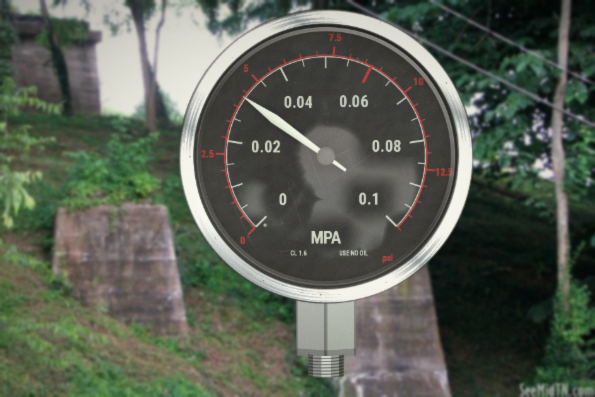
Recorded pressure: 0.03 MPa
